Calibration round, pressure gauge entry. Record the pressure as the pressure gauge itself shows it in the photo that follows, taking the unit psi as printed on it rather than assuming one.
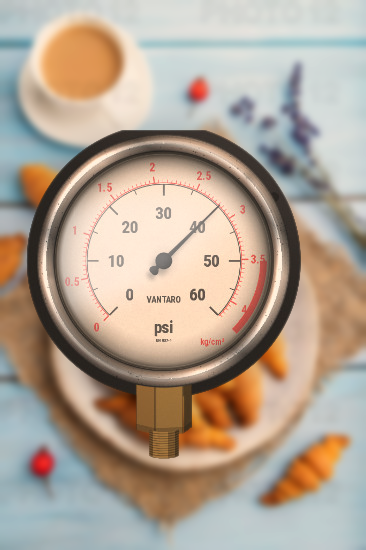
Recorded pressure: 40 psi
